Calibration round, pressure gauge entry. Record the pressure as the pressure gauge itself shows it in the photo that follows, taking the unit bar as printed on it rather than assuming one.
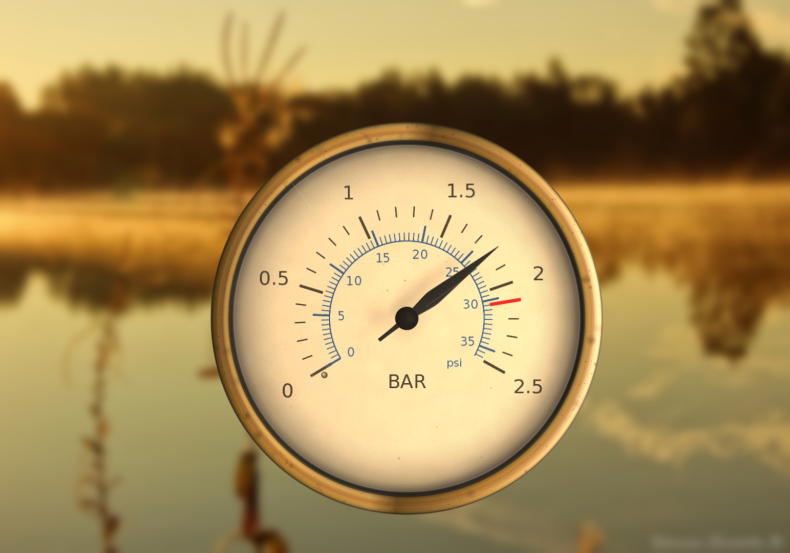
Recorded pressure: 1.8 bar
